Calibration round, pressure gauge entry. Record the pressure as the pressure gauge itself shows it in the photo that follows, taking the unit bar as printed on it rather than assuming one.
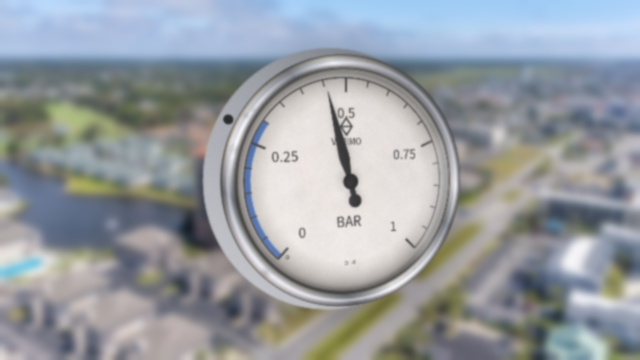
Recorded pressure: 0.45 bar
